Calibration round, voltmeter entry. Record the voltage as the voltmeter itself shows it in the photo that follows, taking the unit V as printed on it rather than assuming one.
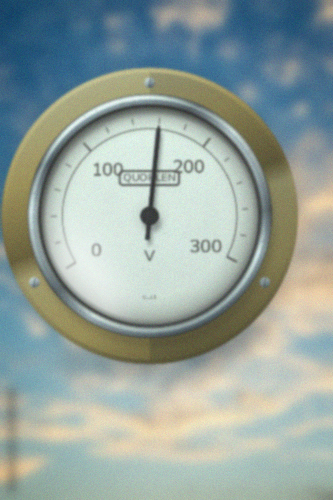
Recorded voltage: 160 V
